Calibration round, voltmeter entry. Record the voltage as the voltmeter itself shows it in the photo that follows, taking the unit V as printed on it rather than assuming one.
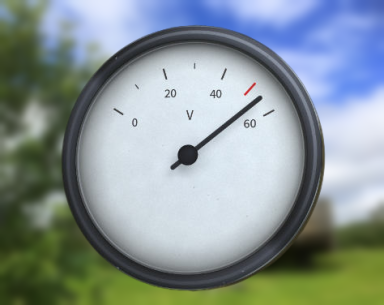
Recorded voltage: 55 V
